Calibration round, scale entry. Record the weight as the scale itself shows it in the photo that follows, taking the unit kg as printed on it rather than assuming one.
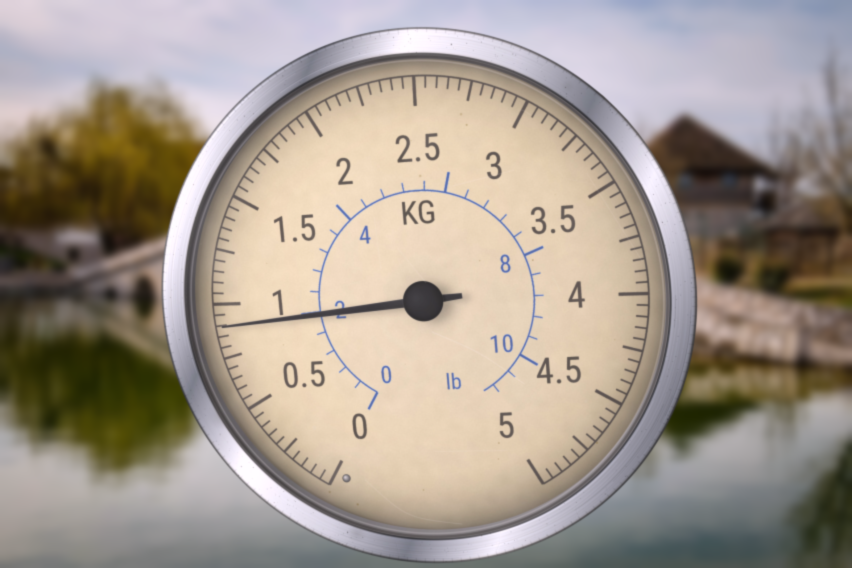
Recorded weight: 0.9 kg
